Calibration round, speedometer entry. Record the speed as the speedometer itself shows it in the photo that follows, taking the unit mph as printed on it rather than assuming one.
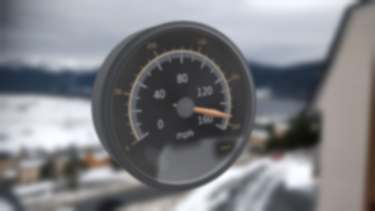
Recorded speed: 150 mph
